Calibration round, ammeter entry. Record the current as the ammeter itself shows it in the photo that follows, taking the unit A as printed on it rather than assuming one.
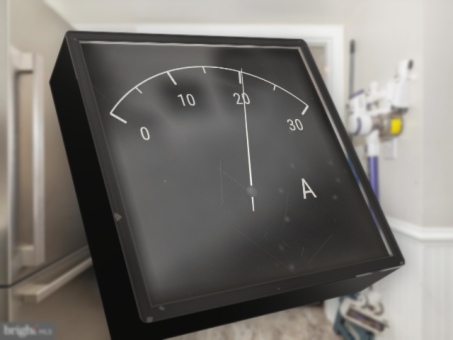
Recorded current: 20 A
